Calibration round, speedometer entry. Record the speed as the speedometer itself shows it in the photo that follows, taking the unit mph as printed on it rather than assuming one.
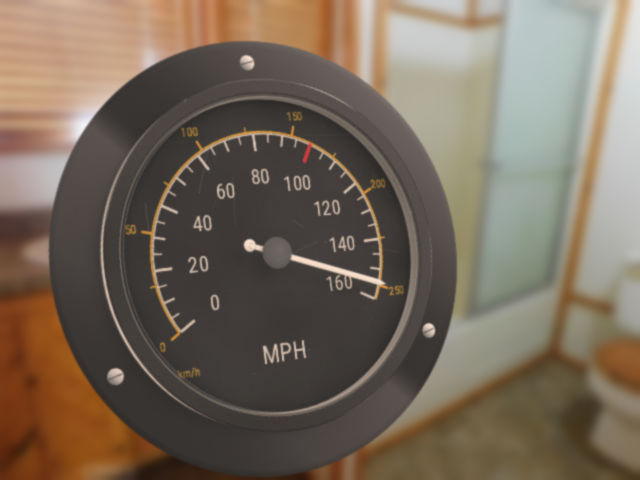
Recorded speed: 155 mph
